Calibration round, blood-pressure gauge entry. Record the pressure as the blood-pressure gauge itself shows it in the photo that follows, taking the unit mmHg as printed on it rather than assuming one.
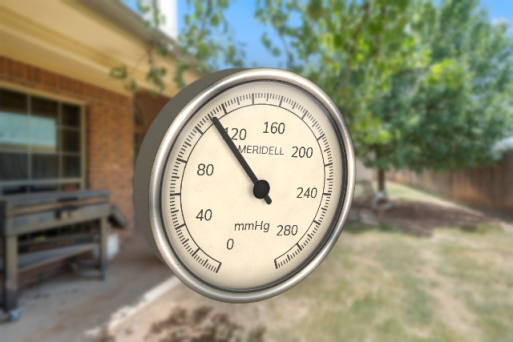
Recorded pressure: 110 mmHg
